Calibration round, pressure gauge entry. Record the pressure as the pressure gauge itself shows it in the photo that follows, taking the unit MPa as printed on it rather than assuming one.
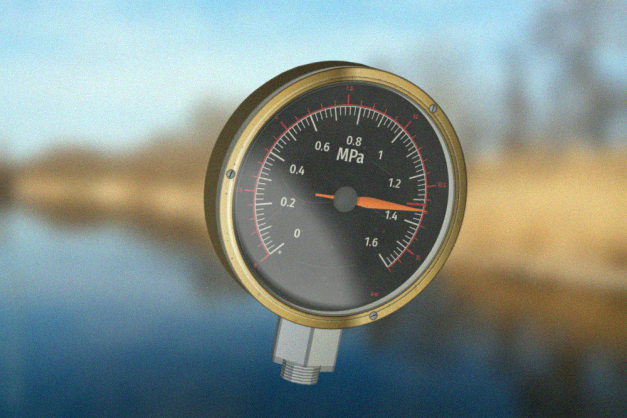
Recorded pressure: 1.34 MPa
